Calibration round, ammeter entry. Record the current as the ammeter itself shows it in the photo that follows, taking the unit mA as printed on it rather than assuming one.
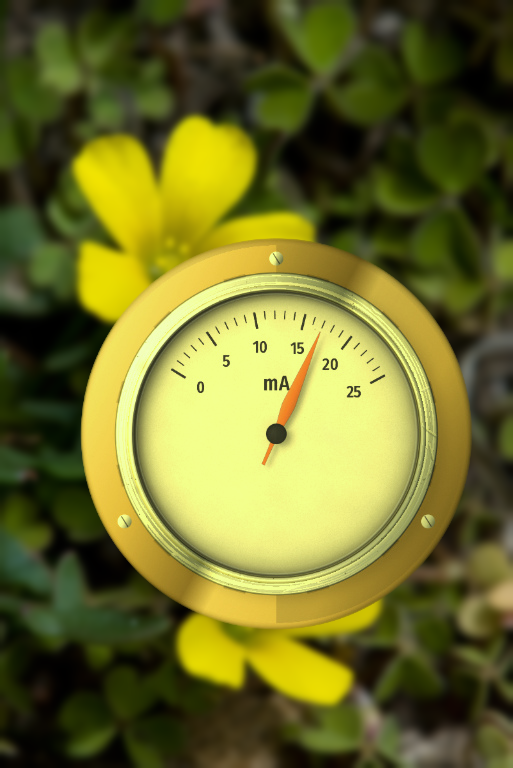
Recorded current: 17 mA
